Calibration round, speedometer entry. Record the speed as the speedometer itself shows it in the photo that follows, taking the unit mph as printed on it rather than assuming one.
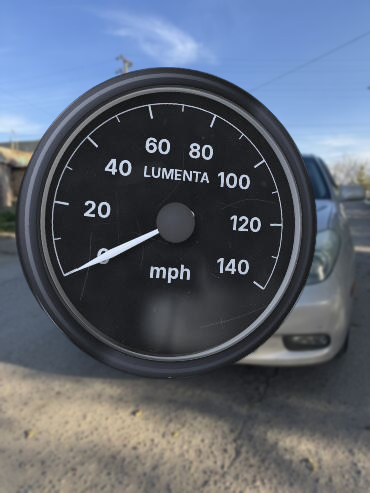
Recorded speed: 0 mph
